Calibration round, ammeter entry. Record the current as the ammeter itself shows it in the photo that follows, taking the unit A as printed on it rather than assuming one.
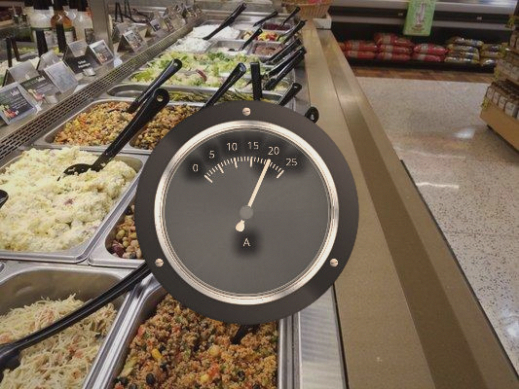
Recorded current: 20 A
